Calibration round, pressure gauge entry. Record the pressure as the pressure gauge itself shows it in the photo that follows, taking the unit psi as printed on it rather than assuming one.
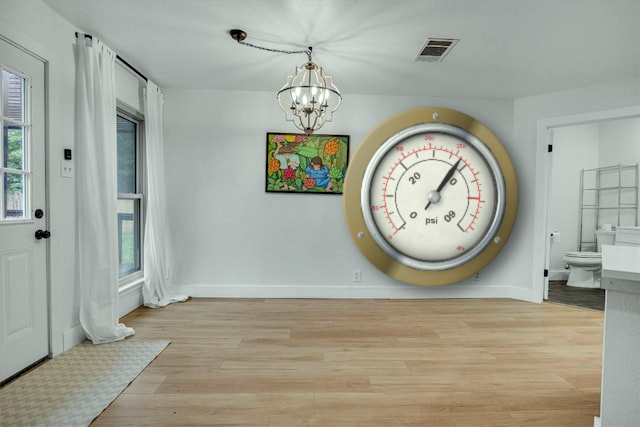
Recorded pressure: 37.5 psi
